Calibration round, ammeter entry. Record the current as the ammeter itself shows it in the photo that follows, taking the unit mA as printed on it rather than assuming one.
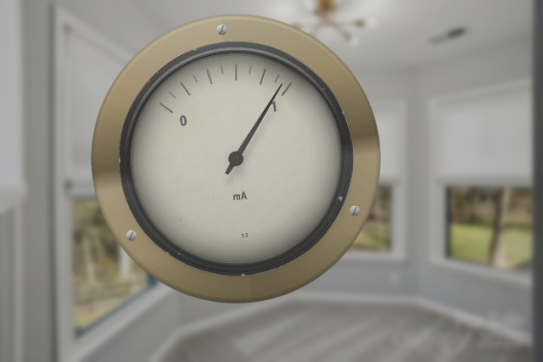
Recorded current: 0.95 mA
